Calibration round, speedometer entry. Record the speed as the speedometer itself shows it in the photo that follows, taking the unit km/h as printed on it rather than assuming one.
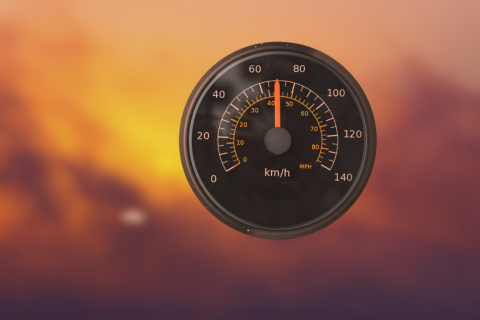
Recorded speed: 70 km/h
